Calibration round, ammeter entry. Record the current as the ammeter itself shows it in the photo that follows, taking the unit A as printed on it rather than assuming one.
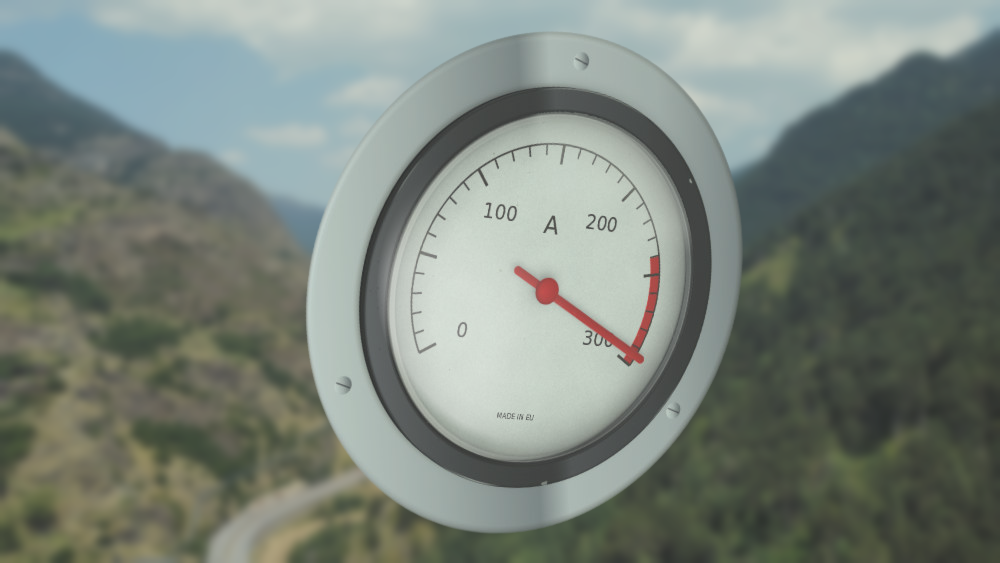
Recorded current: 295 A
